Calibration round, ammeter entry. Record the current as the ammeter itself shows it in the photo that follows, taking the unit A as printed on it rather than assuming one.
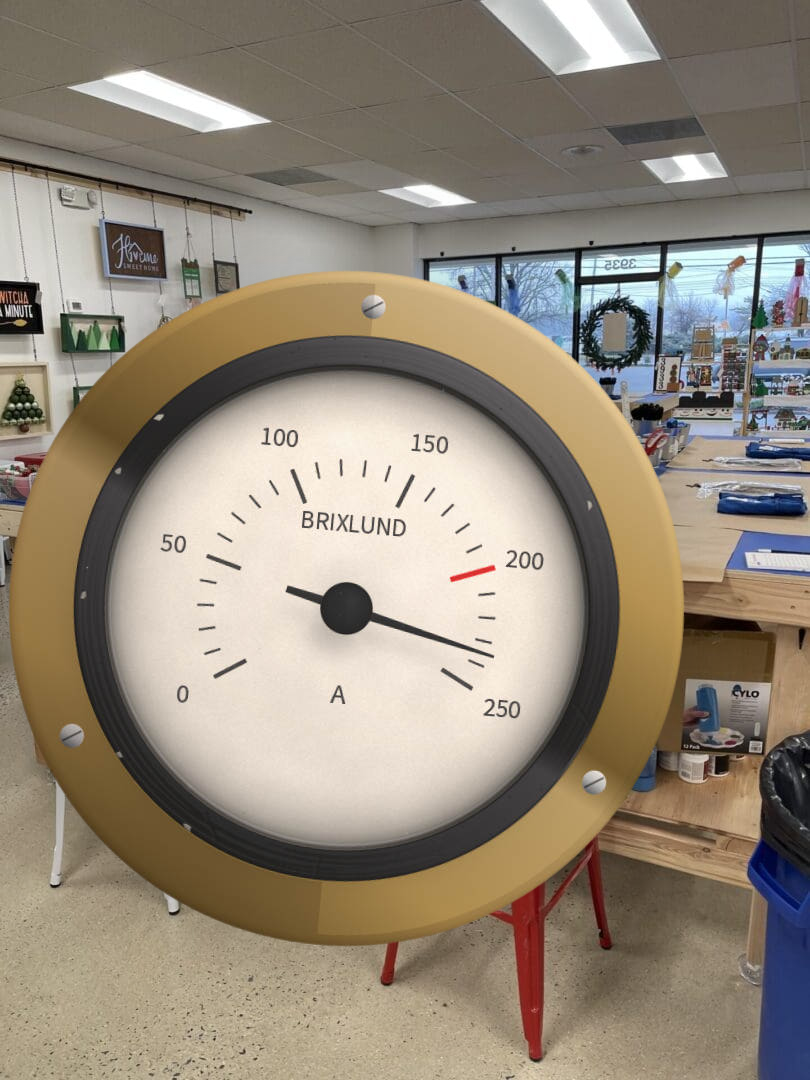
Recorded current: 235 A
